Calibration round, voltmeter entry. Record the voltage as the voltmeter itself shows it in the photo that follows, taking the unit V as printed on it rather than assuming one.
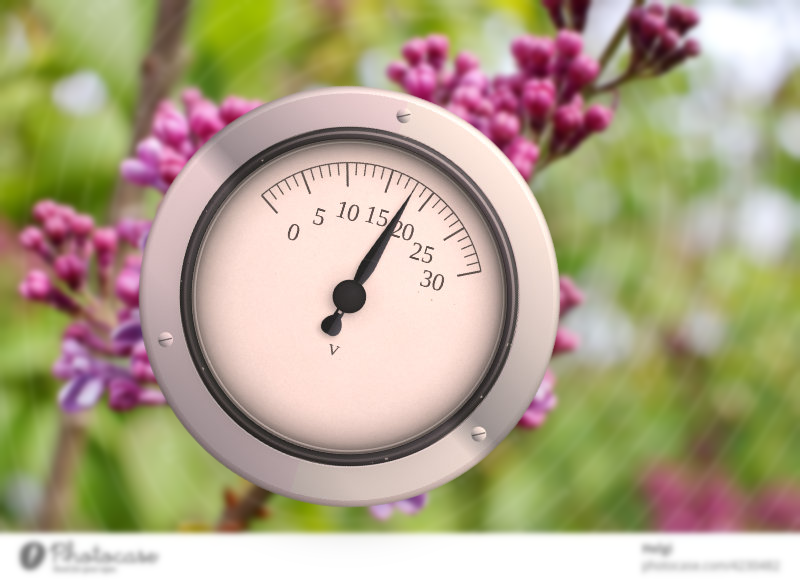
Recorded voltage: 18 V
